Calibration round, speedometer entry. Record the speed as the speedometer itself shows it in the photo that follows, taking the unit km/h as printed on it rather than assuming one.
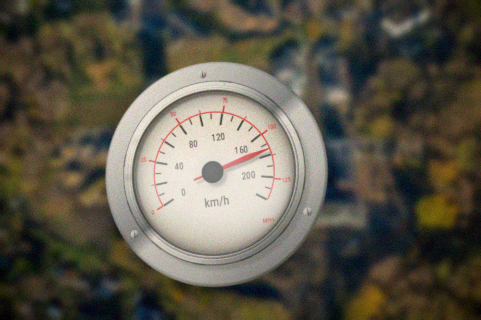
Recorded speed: 175 km/h
